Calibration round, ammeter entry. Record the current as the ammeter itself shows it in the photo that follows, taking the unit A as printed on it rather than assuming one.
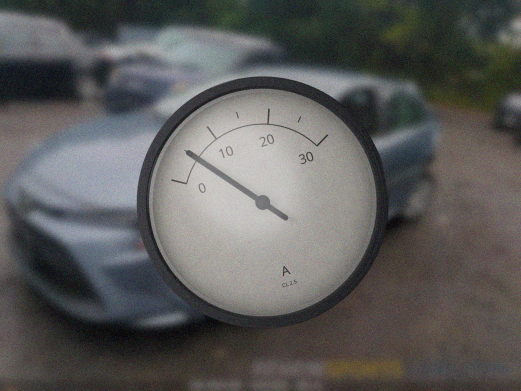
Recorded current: 5 A
